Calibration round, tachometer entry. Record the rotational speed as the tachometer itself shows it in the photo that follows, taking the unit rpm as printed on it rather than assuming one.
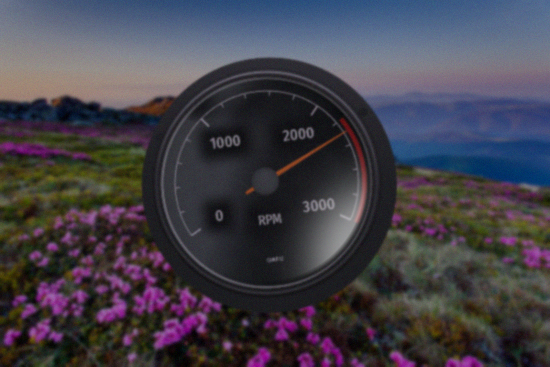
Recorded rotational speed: 2300 rpm
